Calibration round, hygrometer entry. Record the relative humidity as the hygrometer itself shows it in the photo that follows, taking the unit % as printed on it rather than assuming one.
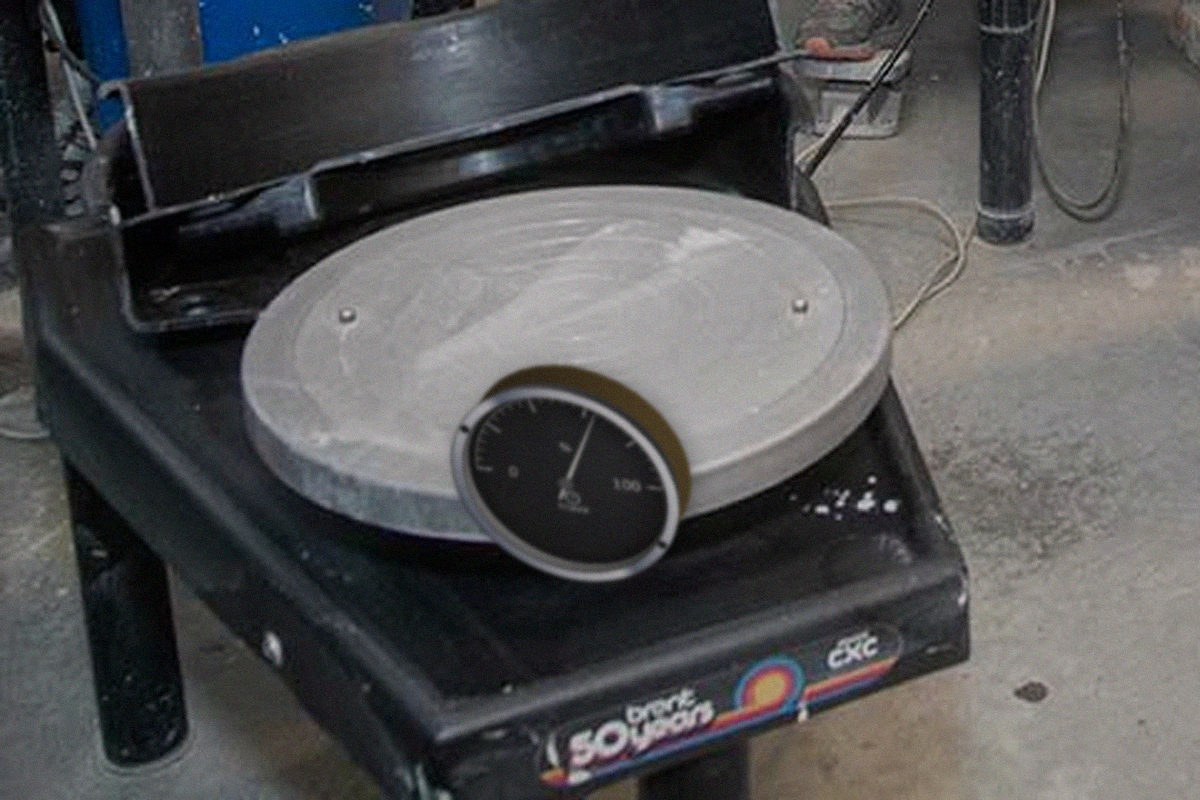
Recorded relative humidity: 64 %
